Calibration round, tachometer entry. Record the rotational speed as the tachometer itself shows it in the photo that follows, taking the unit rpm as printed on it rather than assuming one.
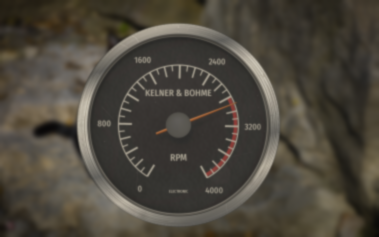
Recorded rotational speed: 2900 rpm
